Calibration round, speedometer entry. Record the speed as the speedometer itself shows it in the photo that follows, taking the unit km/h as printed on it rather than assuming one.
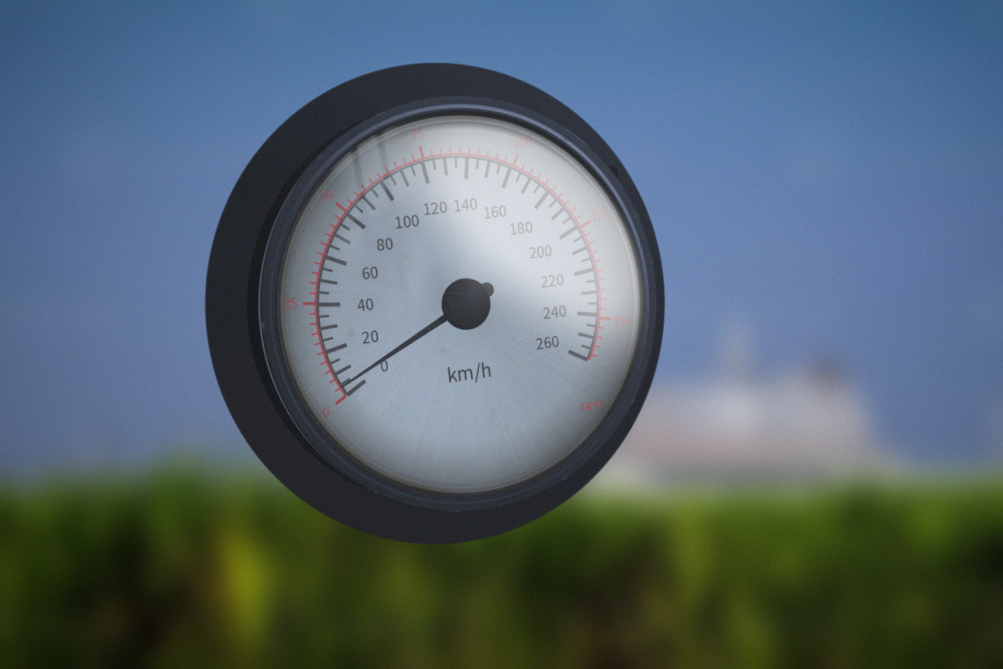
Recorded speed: 5 km/h
